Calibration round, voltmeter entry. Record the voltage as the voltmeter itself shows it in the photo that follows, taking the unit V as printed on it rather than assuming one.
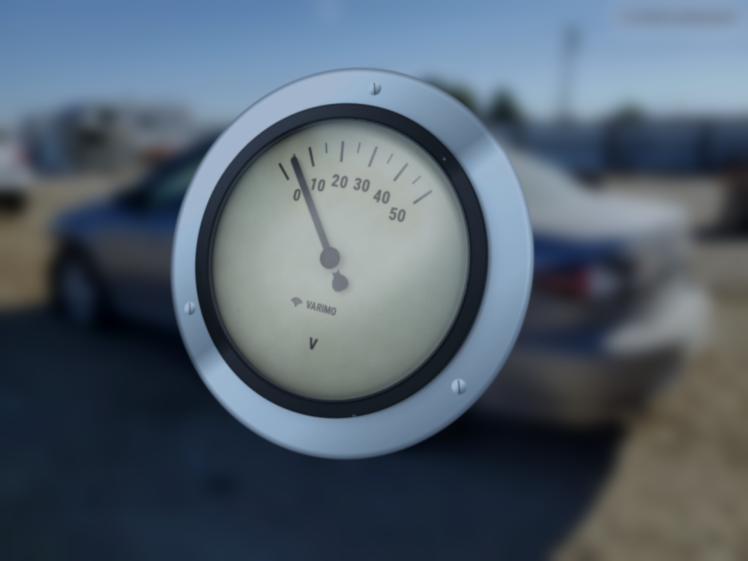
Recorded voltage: 5 V
